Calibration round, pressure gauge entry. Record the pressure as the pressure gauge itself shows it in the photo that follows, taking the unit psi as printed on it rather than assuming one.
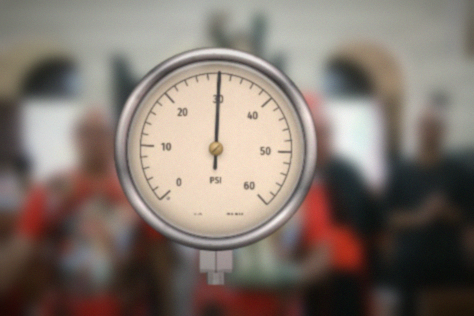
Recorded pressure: 30 psi
